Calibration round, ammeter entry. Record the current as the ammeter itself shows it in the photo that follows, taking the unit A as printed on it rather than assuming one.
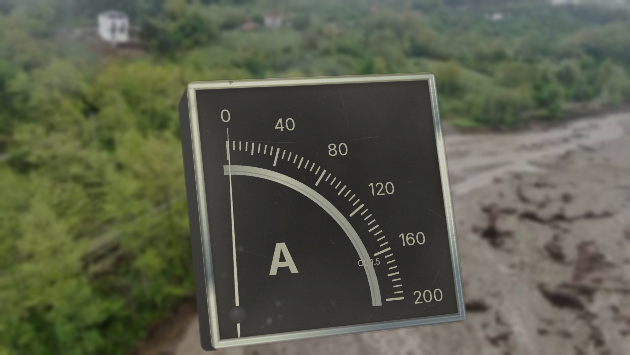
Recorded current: 0 A
